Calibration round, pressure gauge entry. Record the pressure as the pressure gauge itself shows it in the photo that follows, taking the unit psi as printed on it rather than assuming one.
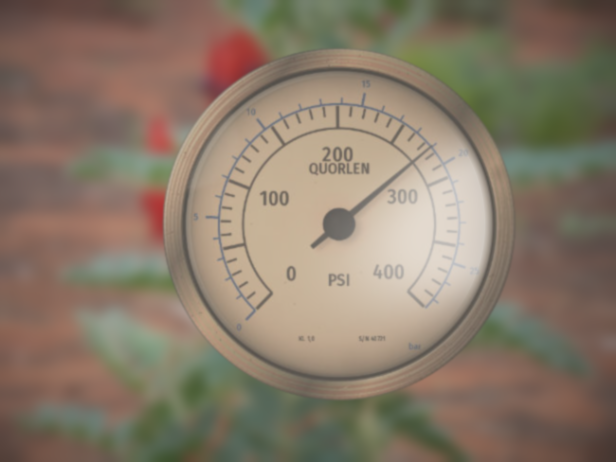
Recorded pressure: 275 psi
